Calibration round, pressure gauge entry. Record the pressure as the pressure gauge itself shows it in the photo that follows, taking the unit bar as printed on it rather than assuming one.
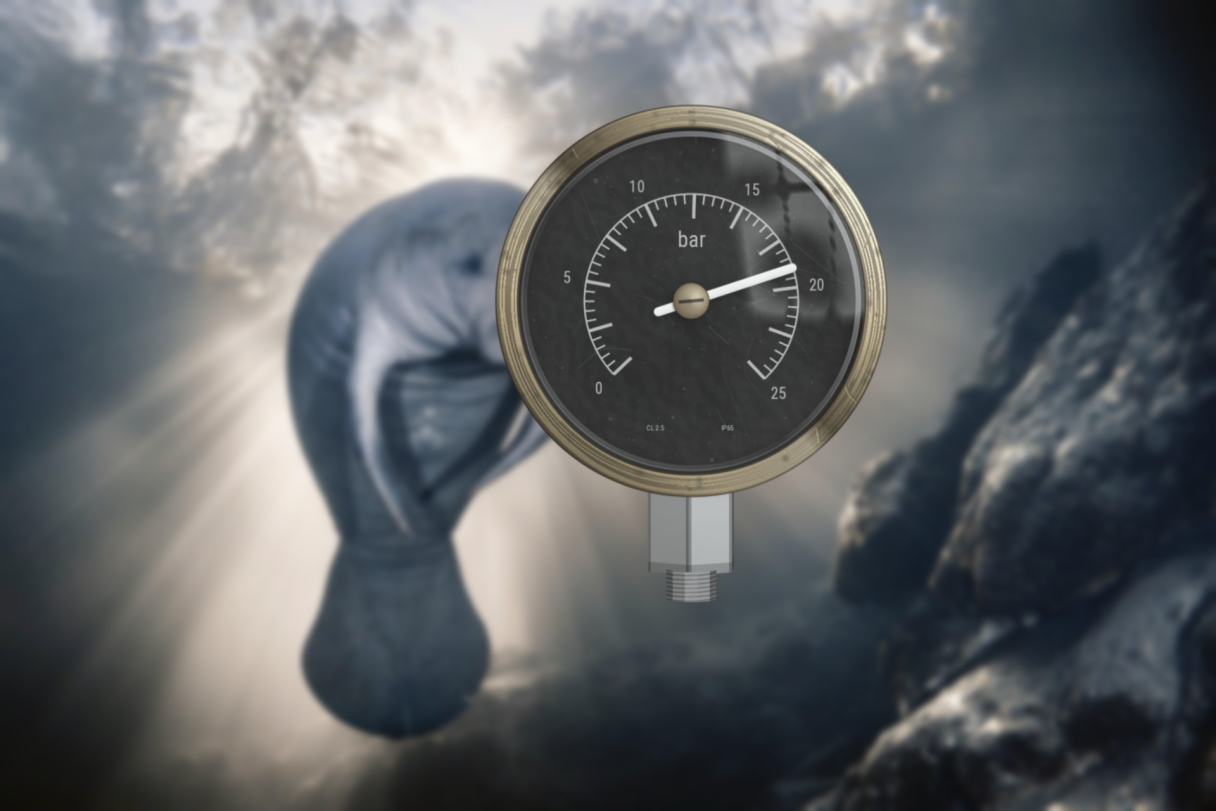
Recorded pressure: 19 bar
